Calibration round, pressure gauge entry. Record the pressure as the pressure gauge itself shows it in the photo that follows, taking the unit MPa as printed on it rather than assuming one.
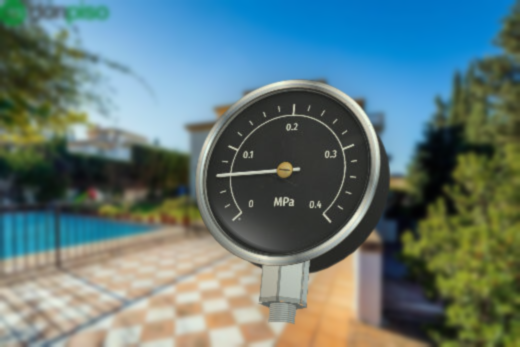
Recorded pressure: 0.06 MPa
